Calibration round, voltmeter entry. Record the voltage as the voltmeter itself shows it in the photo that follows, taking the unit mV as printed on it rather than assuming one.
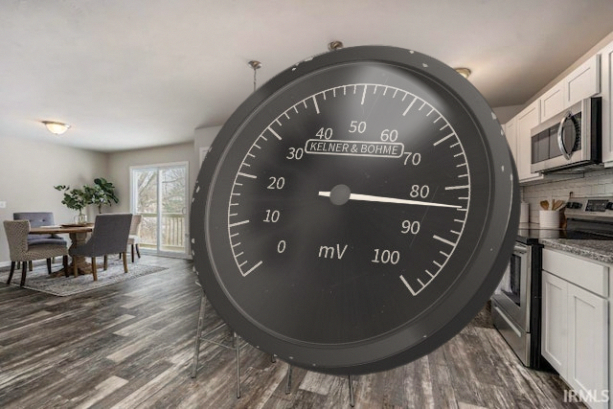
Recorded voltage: 84 mV
